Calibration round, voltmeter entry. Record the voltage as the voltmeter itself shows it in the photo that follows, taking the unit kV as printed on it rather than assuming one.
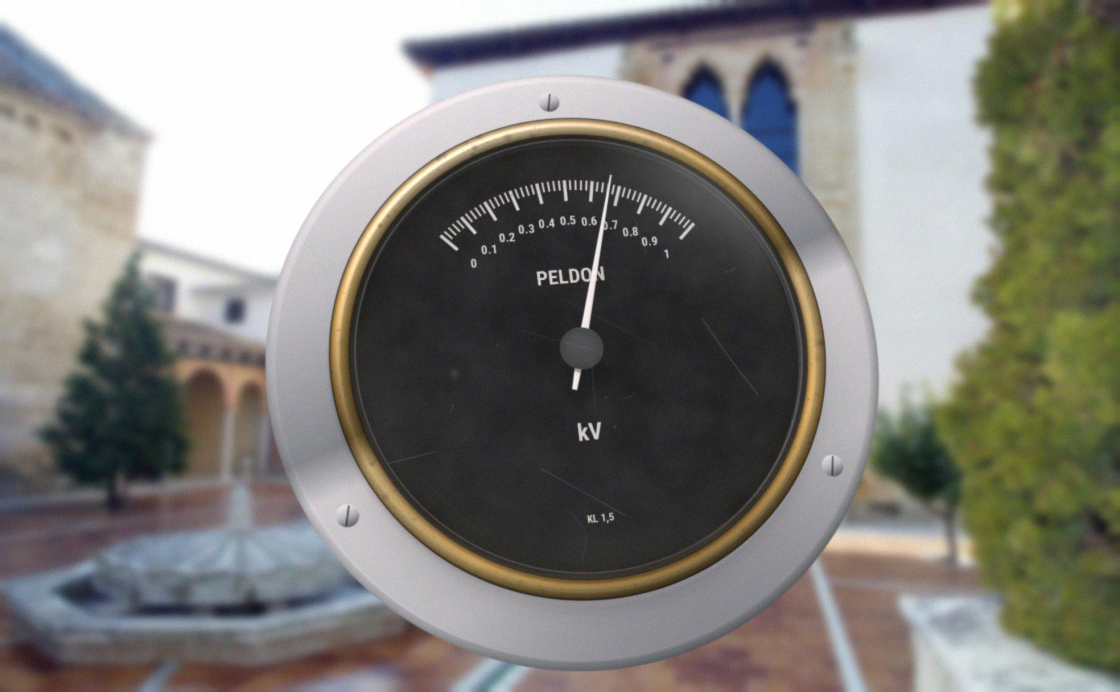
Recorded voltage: 0.66 kV
